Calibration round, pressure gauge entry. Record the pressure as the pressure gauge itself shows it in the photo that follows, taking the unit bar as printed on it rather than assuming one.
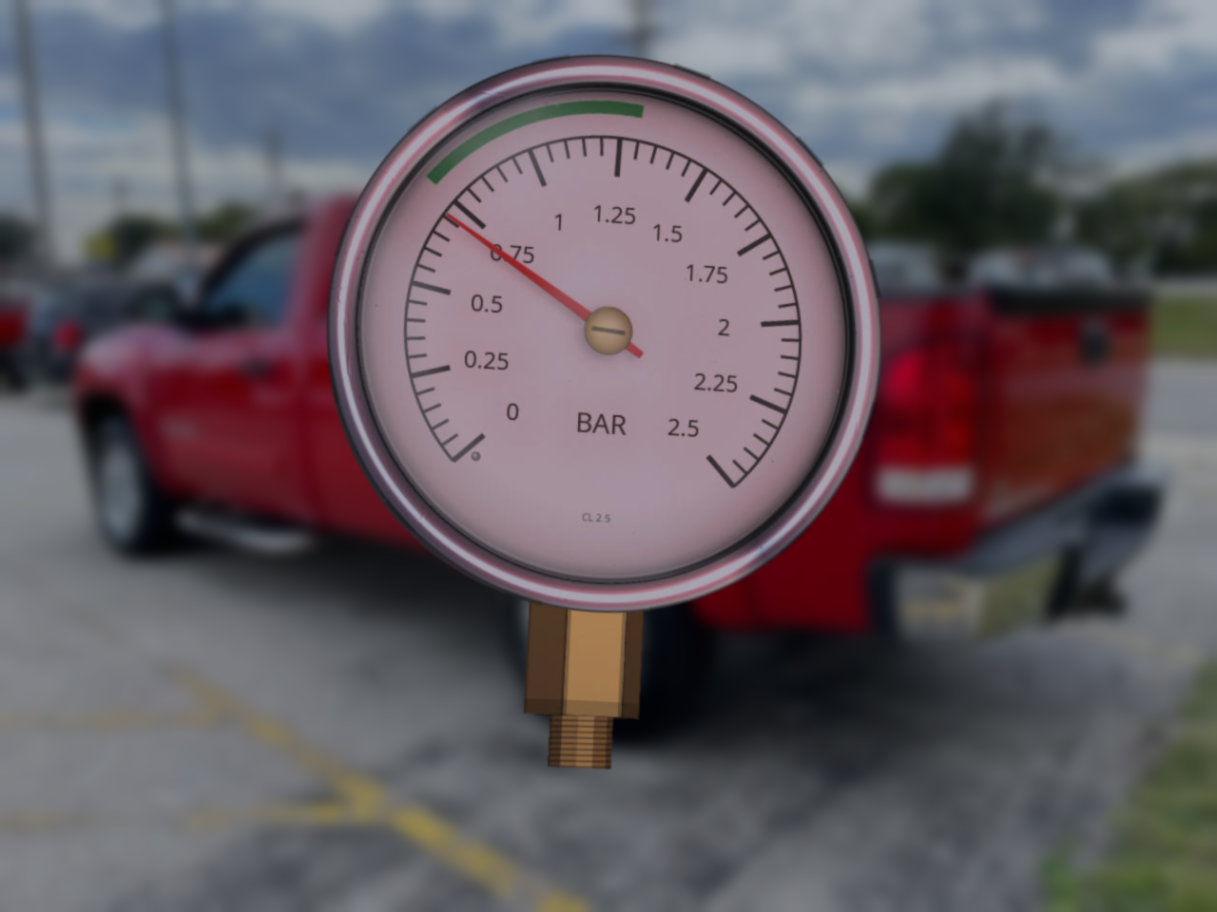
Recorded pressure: 0.7 bar
